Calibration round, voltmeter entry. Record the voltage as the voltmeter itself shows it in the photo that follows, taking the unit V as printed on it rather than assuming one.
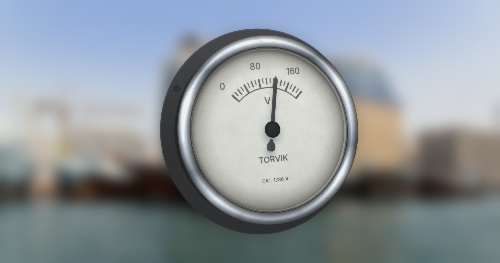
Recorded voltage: 120 V
